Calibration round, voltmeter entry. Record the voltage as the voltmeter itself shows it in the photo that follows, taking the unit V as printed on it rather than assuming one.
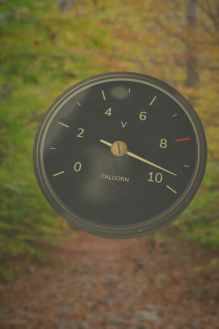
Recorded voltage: 9.5 V
